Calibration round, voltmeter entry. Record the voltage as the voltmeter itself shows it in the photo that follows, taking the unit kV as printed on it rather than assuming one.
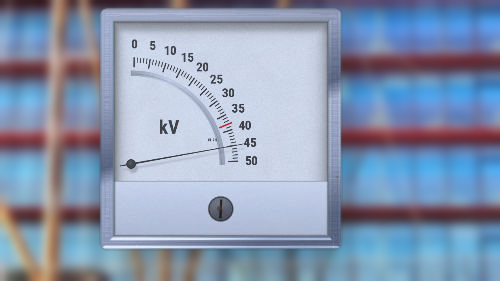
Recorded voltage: 45 kV
